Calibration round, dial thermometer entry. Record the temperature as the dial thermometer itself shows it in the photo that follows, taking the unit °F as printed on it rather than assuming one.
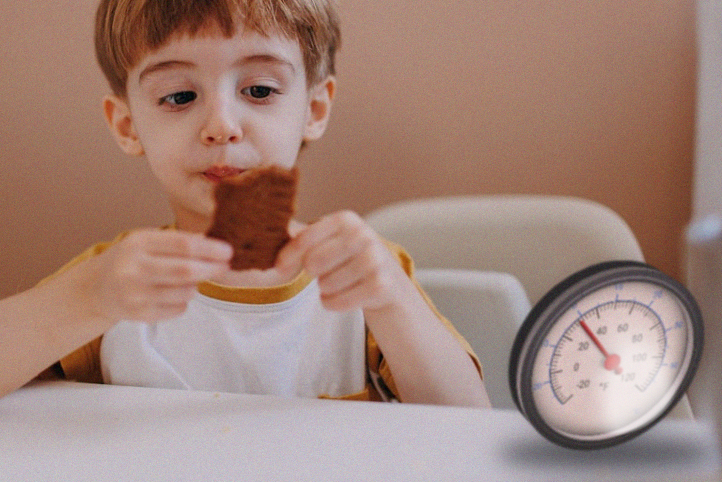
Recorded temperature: 30 °F
